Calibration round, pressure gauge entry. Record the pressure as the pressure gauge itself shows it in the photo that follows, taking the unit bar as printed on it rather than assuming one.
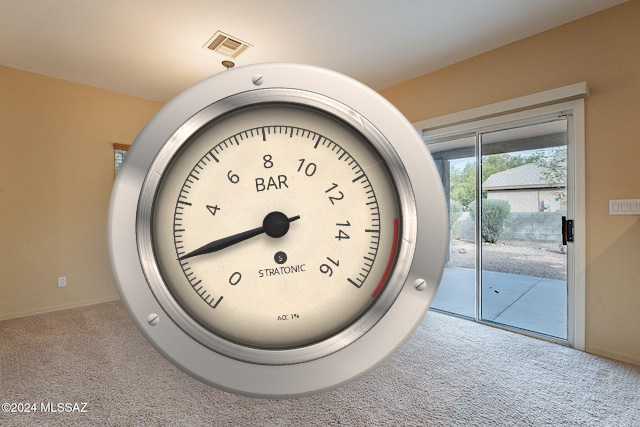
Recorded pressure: 2 bar
